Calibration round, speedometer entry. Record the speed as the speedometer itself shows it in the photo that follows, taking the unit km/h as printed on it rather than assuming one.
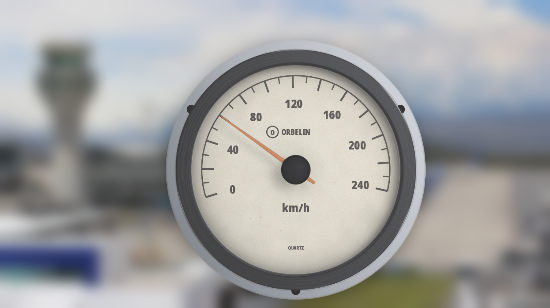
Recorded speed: 60 km/h
